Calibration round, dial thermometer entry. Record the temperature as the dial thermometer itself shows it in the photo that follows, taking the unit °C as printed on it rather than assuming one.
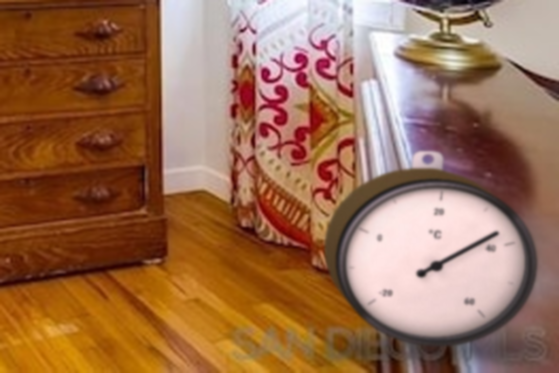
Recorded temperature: 35 °C
